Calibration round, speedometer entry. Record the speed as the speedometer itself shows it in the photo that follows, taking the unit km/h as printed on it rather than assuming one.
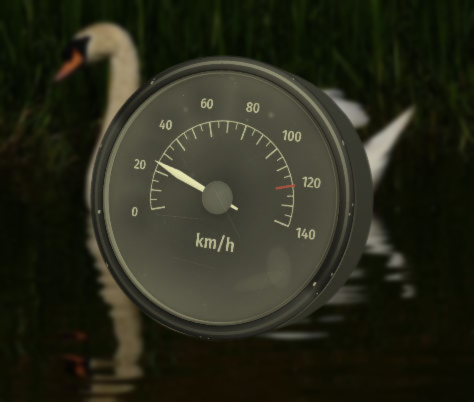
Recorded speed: 25 km/h
